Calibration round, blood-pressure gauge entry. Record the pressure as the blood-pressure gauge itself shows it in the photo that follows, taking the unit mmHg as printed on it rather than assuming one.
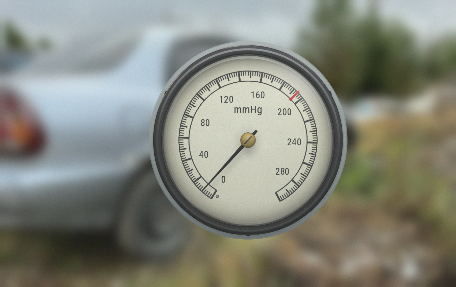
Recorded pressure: 10 mmHg
